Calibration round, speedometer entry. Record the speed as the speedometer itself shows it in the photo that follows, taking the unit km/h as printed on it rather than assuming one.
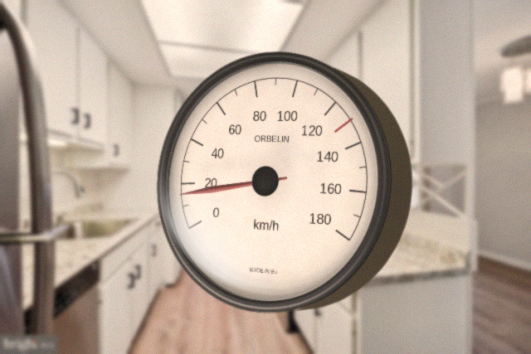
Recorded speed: 15 km/h
